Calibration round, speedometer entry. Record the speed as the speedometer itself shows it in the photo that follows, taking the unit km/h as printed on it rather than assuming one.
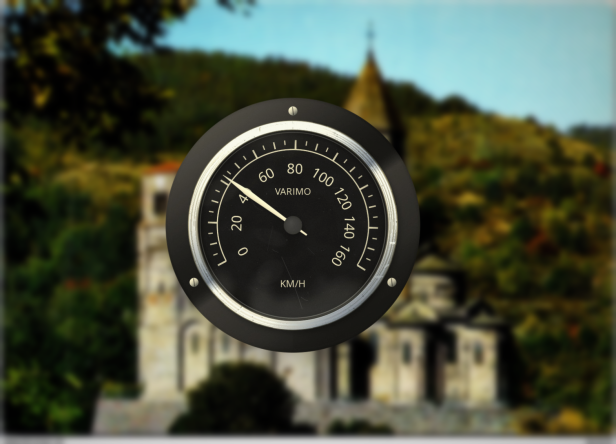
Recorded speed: 42.5 km/h
